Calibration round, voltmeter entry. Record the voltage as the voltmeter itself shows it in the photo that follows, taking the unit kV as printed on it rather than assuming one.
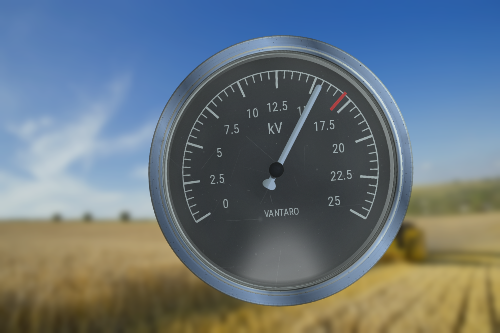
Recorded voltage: 15.5 kV
